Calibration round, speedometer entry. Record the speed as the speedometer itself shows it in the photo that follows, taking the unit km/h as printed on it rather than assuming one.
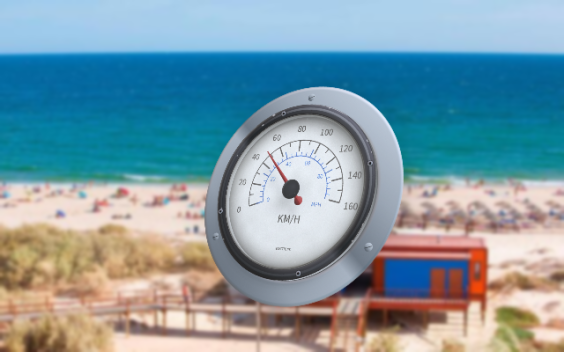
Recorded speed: 50 km/h
